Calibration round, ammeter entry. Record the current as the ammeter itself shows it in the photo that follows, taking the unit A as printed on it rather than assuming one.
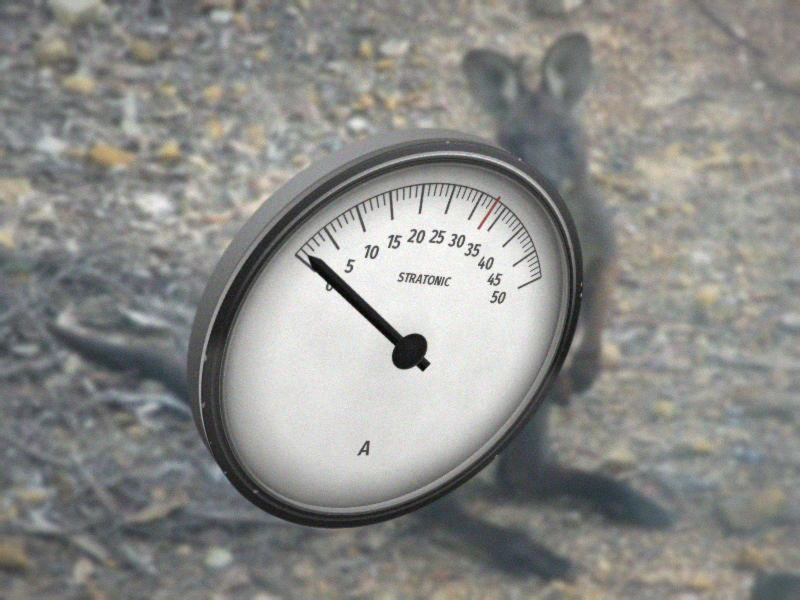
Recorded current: 1 A
